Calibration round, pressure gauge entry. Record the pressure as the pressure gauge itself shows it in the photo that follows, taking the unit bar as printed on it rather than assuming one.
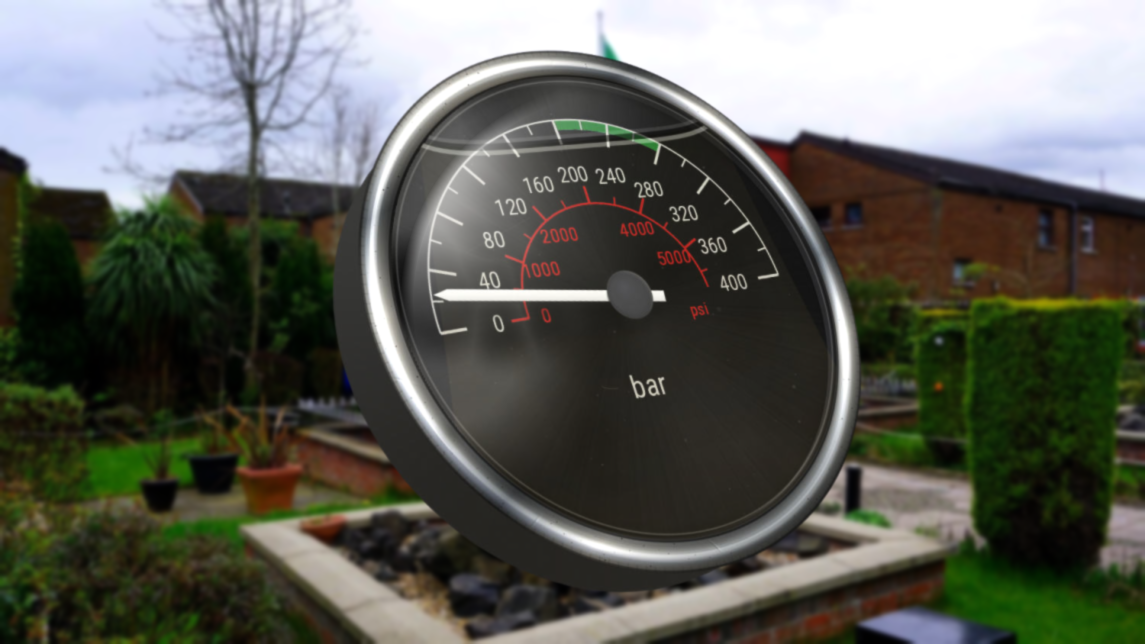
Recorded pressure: 20 bar
